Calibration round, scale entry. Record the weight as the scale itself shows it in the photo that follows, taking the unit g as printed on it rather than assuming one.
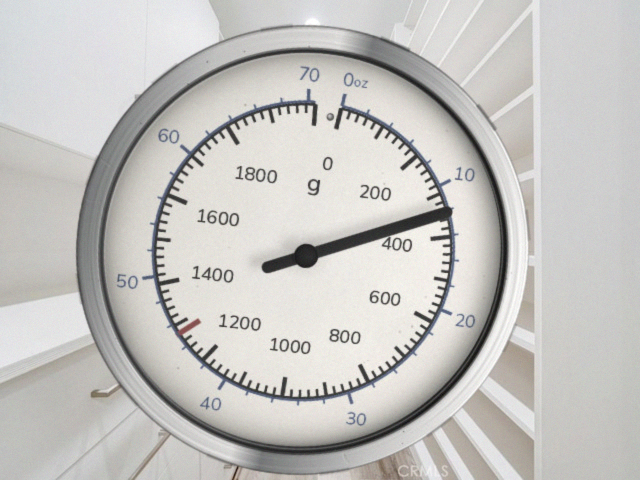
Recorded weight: 340 g
